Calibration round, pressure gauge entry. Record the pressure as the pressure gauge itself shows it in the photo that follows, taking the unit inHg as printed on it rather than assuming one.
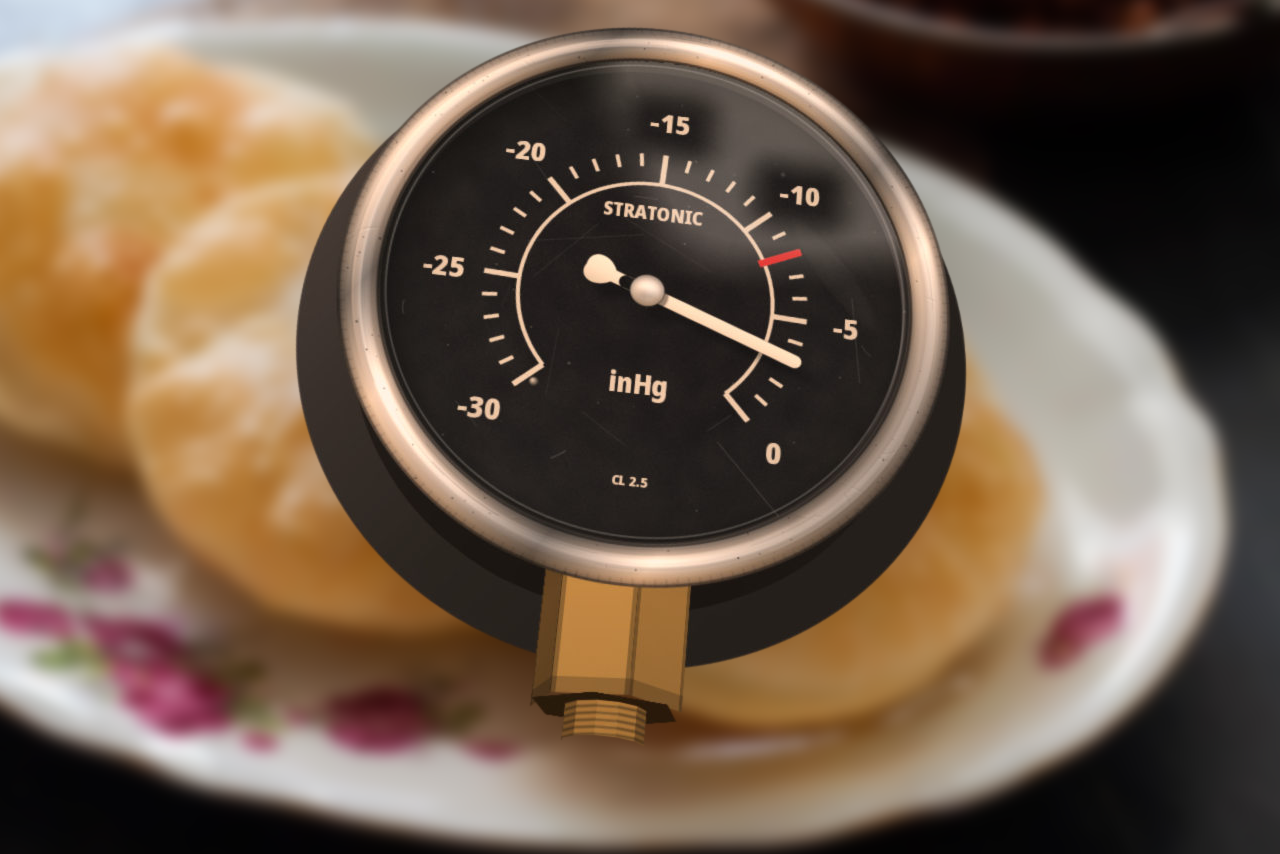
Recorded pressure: -3 inHg
